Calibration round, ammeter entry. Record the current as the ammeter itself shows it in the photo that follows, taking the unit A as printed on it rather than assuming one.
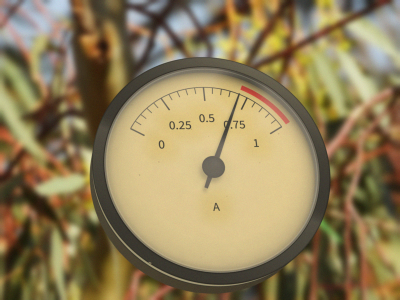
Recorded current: 0.7 A
